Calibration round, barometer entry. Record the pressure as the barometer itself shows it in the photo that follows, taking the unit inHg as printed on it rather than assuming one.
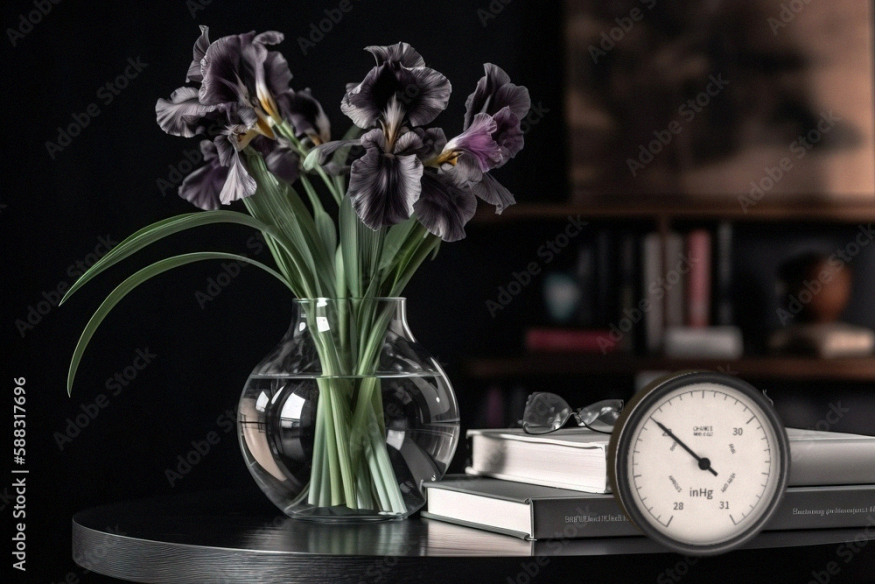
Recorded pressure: 29 inHg
